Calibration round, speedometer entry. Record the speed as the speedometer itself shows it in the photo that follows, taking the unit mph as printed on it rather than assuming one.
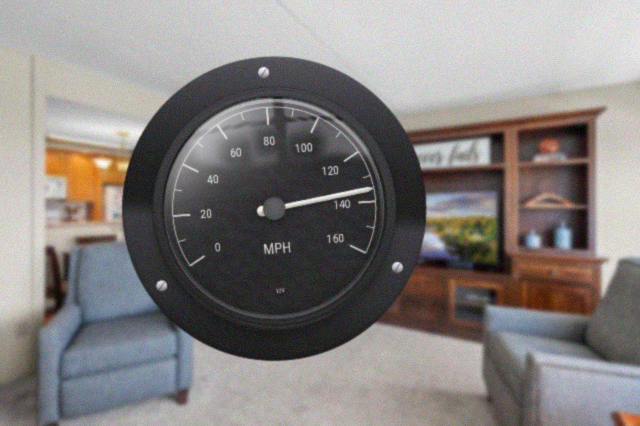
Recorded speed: 135 mph
